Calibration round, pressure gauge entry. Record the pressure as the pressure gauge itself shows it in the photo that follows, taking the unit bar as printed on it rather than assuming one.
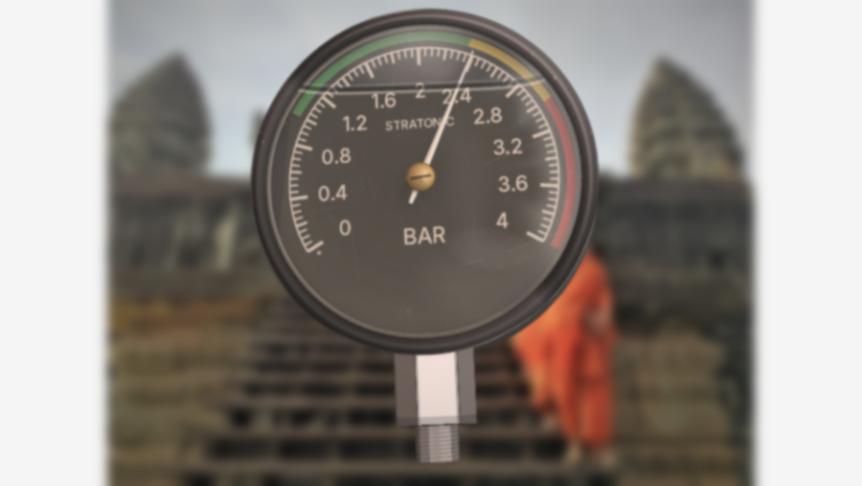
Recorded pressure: 2.4 bar
